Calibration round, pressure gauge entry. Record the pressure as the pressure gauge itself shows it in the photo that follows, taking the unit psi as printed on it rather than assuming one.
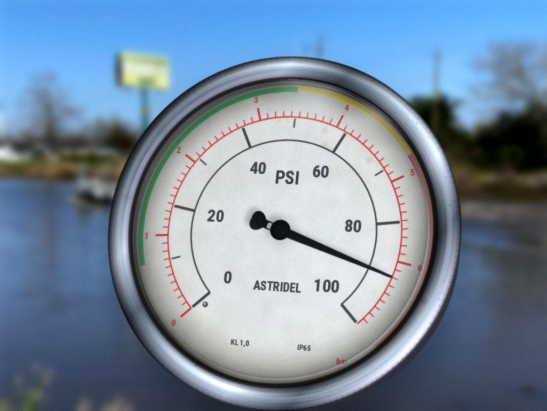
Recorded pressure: 90 psi
